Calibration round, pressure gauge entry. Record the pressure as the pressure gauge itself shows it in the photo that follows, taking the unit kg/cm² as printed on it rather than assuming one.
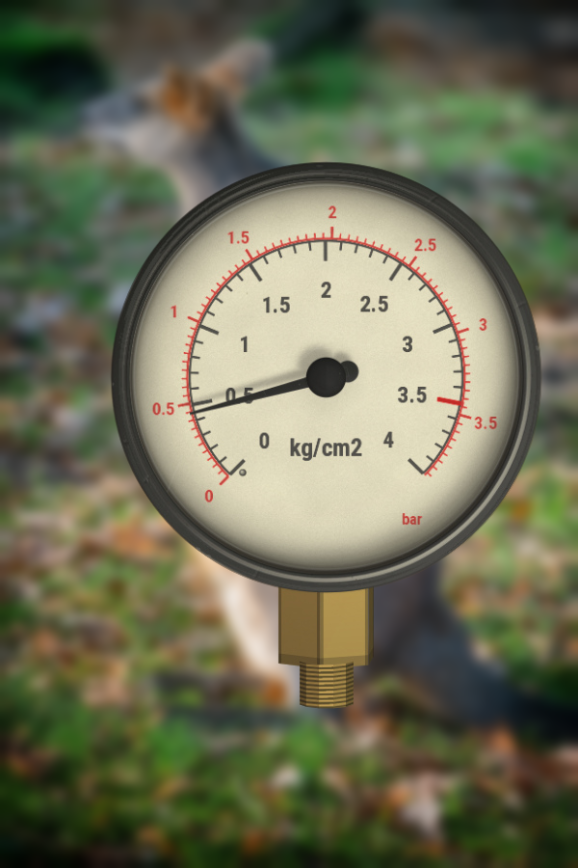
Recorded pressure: 0.45 kg/cm²
